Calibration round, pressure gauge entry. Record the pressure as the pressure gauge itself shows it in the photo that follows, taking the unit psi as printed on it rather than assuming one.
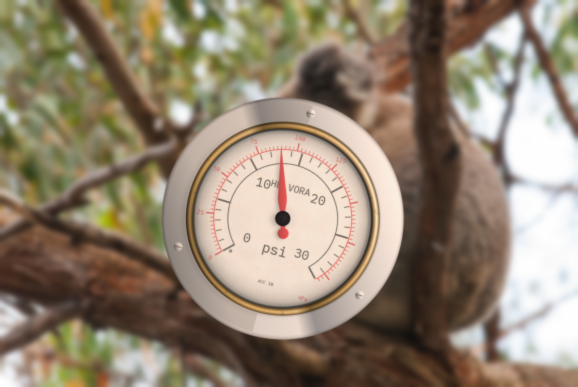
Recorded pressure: 13 psi
